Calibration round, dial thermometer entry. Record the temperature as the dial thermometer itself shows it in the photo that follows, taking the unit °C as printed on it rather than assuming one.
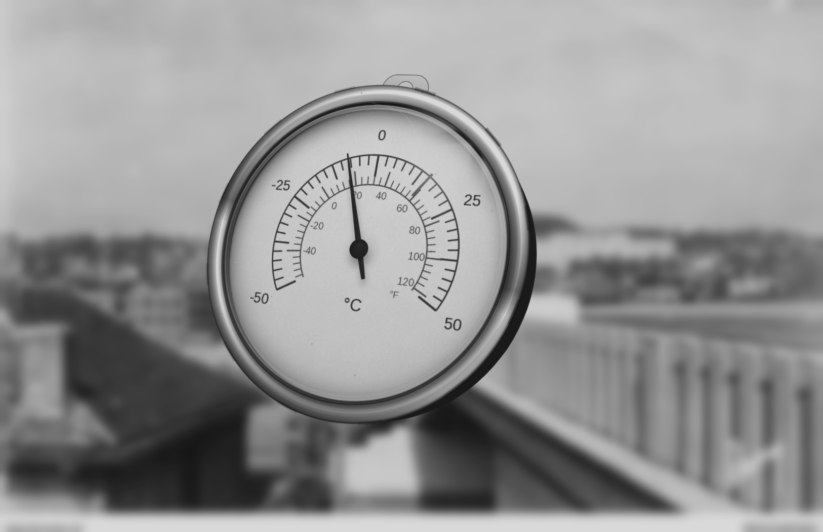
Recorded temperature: -7.5 °C
